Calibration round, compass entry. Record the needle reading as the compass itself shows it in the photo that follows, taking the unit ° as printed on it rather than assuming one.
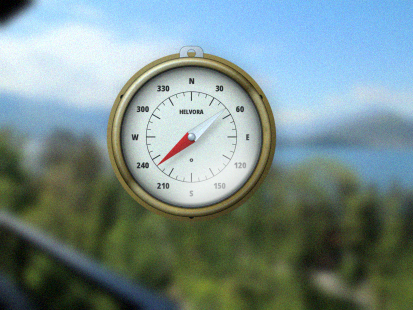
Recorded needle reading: 230 °
